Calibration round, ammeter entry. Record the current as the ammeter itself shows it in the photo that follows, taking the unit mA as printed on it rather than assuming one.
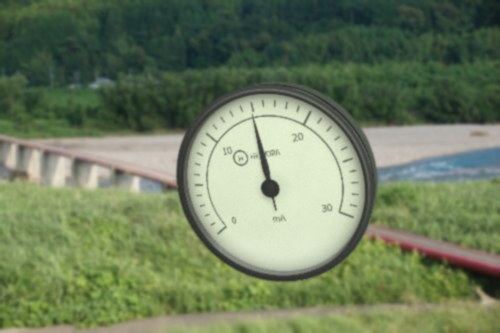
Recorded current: 15 mA
